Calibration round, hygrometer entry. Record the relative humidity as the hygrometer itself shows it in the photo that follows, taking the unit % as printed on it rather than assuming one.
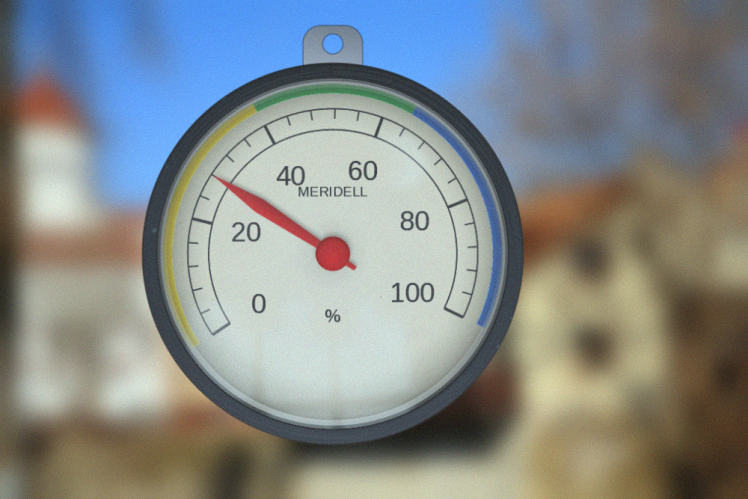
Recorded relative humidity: 28 %
